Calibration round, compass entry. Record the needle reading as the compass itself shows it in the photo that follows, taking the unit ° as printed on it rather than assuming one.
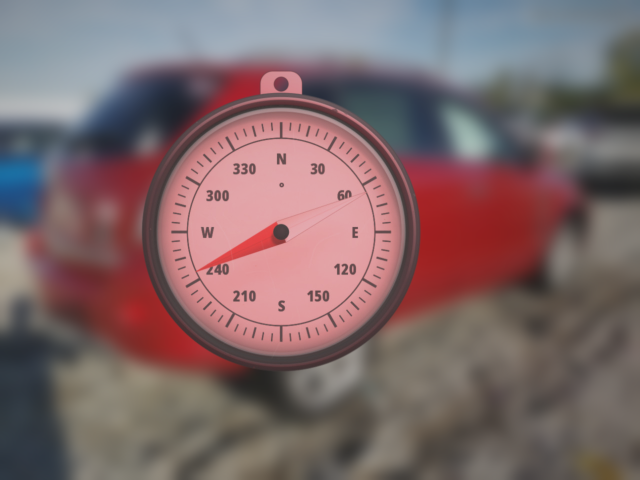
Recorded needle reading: 245 °
